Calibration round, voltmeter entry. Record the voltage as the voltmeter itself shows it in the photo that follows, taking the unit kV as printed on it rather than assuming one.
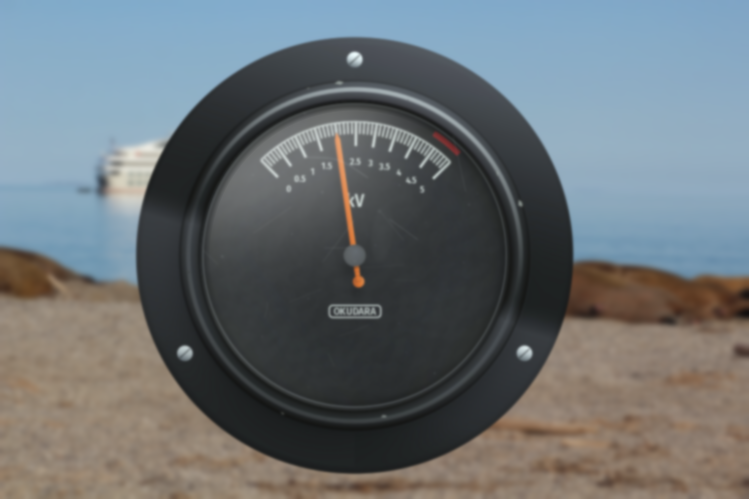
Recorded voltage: 2 kV
